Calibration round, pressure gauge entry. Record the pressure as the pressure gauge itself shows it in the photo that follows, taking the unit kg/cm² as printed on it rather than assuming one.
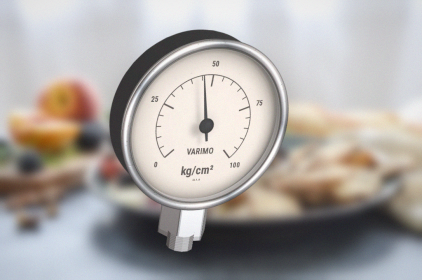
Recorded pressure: 45 kg/cm²
